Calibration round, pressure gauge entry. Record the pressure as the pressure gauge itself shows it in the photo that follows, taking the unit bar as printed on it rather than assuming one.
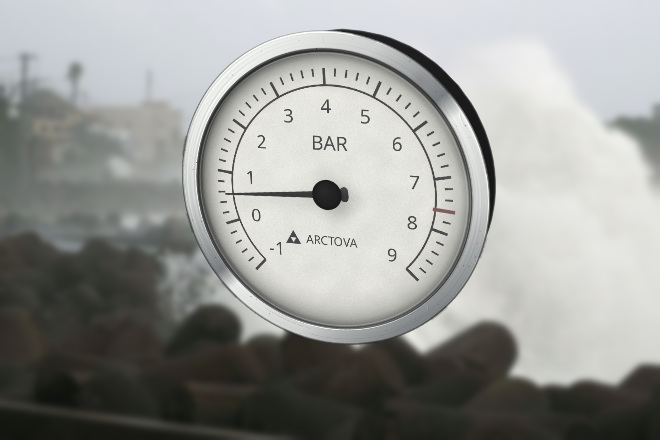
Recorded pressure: 0.6 bar
